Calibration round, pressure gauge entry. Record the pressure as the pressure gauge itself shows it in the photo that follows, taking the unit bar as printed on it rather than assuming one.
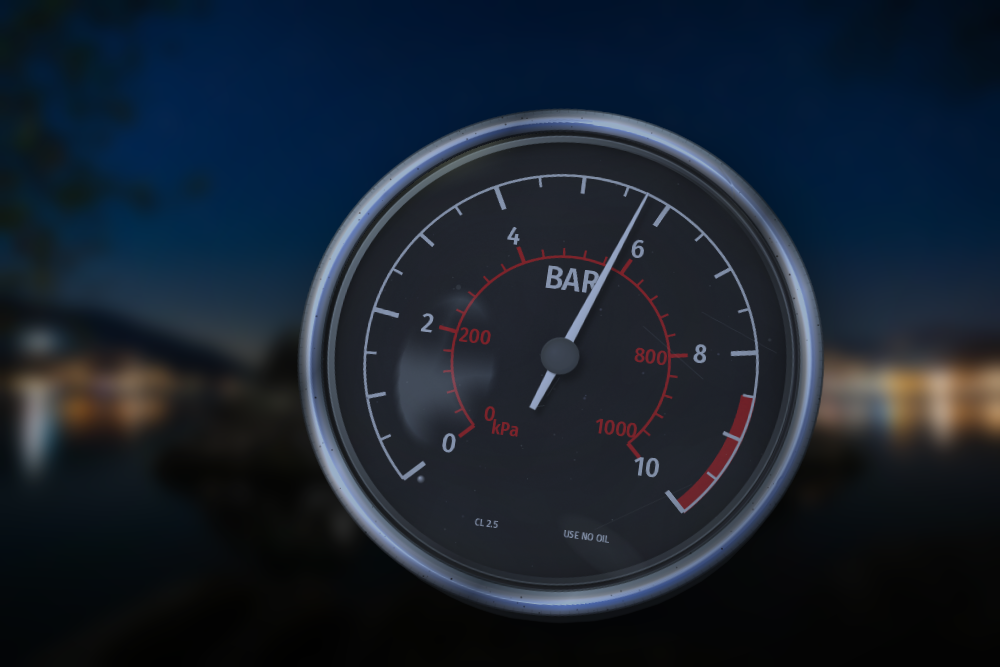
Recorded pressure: 5.75 bar
